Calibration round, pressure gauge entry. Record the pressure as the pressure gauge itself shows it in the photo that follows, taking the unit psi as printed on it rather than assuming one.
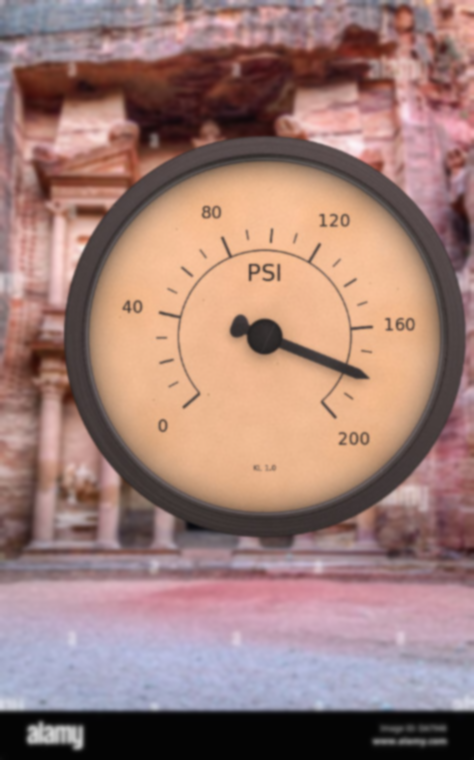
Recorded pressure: 180 psi
